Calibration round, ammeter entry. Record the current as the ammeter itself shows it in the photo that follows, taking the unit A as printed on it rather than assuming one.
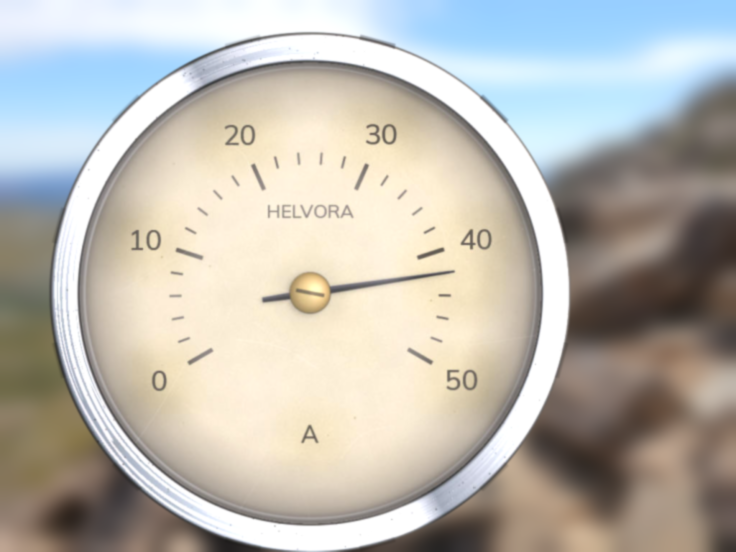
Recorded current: 42 A
